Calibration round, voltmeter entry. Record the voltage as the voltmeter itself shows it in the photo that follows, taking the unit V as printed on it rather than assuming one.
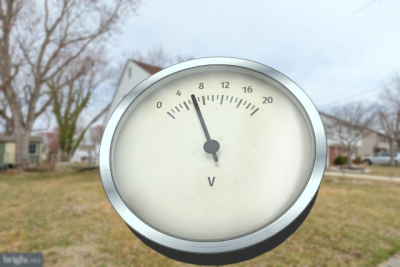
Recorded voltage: 6 V
